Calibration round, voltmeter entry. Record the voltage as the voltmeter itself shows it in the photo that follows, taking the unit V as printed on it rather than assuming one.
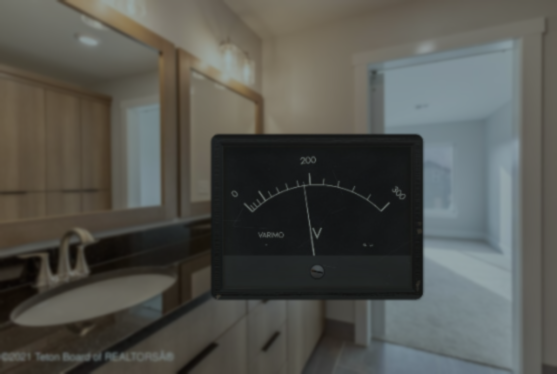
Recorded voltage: 190 V
